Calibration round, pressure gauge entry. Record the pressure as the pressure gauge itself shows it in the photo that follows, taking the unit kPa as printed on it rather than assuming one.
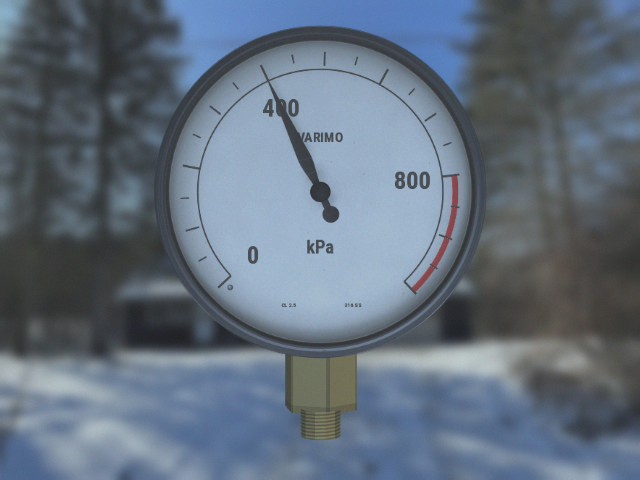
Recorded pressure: 400 kPa
